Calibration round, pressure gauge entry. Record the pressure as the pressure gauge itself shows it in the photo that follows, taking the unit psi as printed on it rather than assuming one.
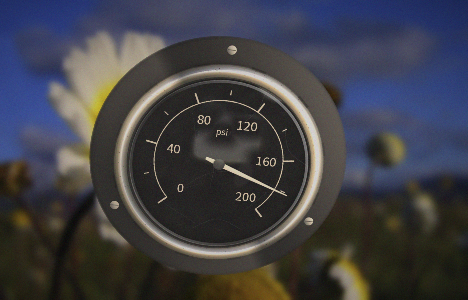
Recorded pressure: 180 psi
